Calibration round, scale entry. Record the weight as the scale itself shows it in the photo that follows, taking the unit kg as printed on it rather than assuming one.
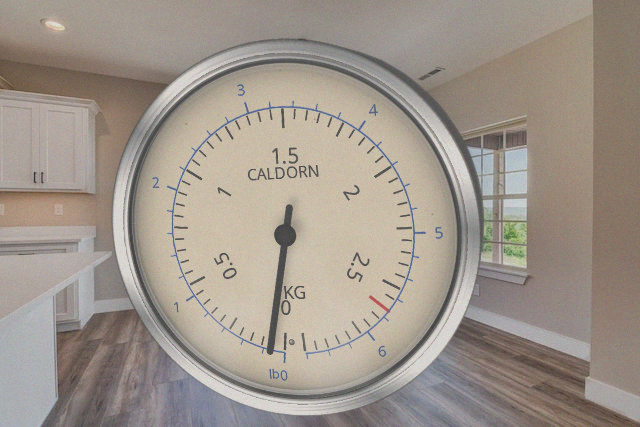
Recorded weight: 0.05 kg
